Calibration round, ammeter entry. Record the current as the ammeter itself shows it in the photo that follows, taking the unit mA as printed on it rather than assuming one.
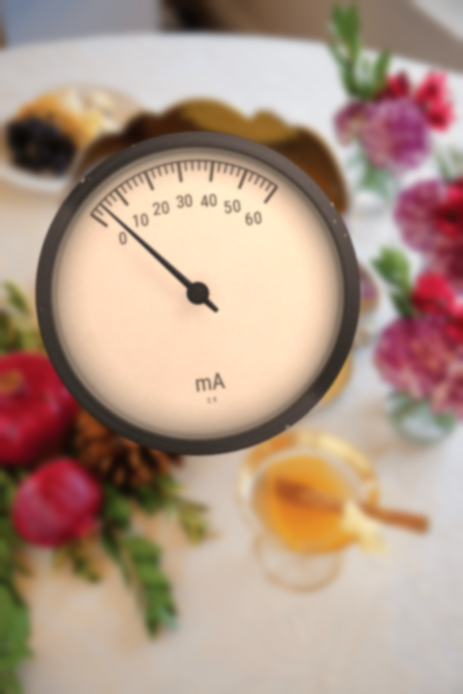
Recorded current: 4 mA
